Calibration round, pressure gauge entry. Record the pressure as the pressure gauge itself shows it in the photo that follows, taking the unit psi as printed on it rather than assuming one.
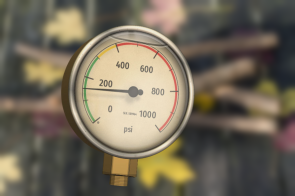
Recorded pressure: 150 psi
